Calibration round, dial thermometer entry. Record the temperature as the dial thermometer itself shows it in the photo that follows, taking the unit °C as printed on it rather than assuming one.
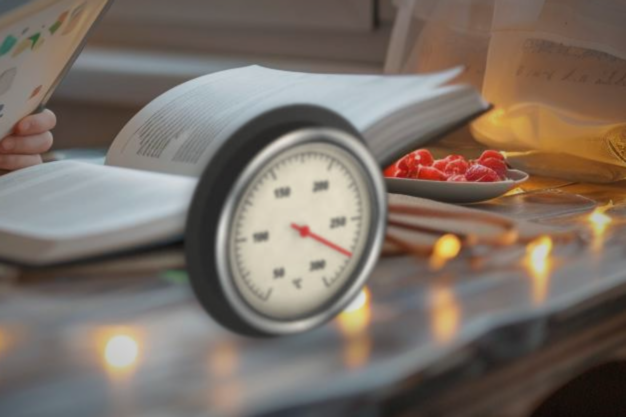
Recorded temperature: 275 °C
